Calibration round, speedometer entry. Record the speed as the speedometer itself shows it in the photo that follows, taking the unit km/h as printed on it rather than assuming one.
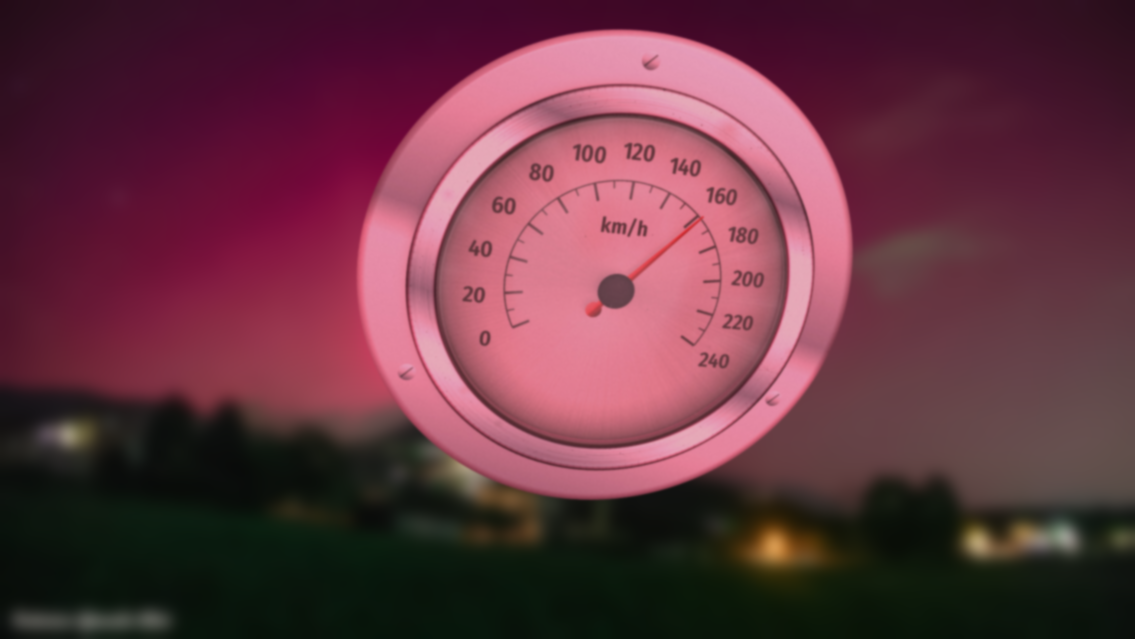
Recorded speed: 160 km/h
